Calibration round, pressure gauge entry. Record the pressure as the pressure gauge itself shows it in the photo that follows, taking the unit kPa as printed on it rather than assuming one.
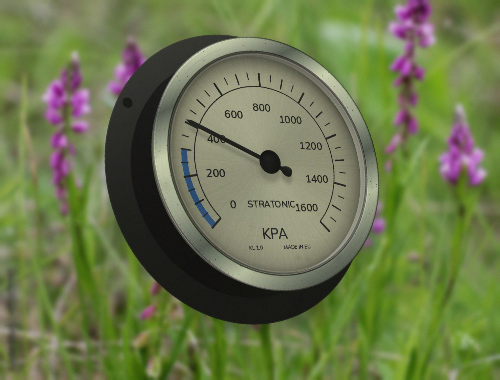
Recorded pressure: 400 kPa
